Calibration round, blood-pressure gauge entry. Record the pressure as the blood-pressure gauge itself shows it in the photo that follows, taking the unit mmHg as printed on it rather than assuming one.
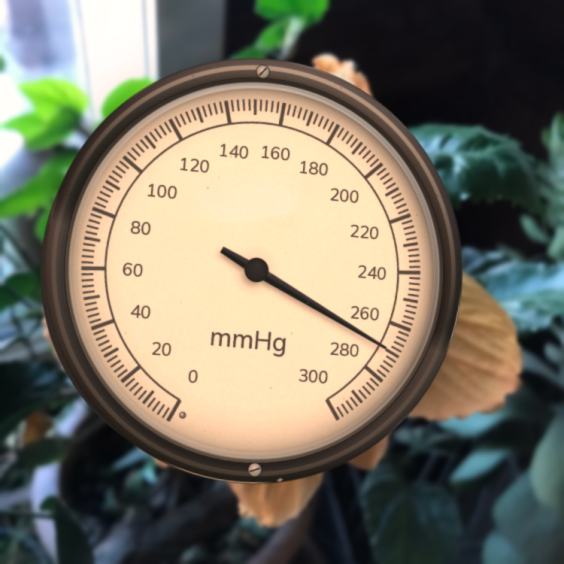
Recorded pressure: 270 mmHg
